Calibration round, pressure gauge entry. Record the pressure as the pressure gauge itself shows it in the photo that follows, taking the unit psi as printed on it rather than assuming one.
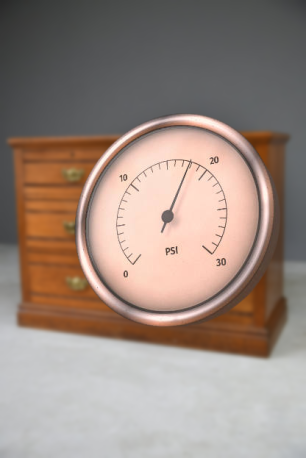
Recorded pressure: 18 psi
